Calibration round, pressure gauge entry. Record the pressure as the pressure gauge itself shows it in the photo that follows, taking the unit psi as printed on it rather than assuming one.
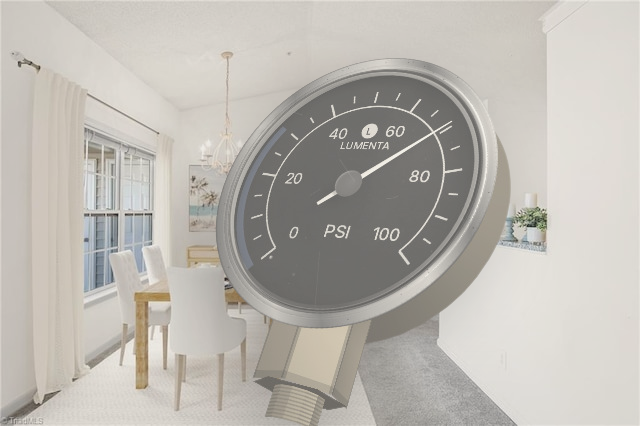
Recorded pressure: 70 psi
